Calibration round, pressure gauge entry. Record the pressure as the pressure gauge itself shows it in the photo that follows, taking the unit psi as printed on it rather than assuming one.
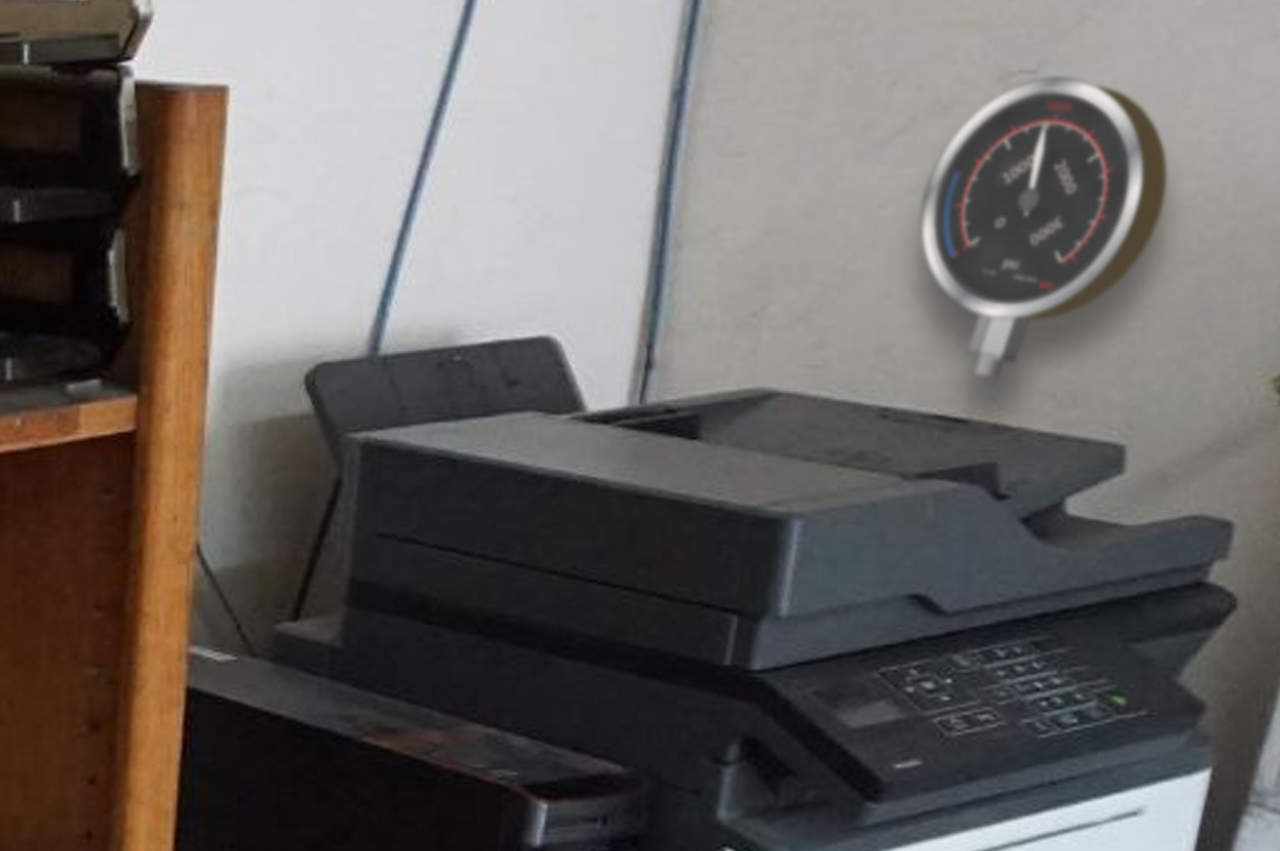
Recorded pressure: 1400 psi
